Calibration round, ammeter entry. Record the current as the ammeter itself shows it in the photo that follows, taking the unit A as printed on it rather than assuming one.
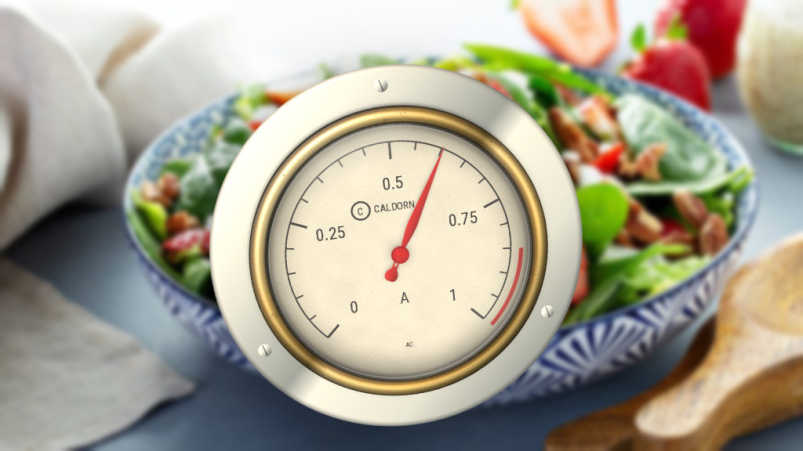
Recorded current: 0.6 A
